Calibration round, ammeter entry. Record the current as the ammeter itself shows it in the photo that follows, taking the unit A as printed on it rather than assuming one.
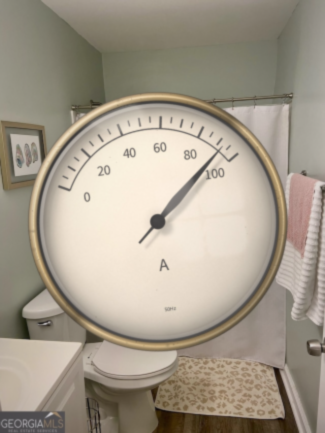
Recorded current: 92.5 A
